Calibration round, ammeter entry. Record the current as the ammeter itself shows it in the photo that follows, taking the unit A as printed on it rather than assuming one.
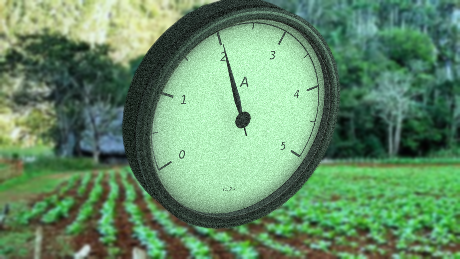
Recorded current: 2 A
